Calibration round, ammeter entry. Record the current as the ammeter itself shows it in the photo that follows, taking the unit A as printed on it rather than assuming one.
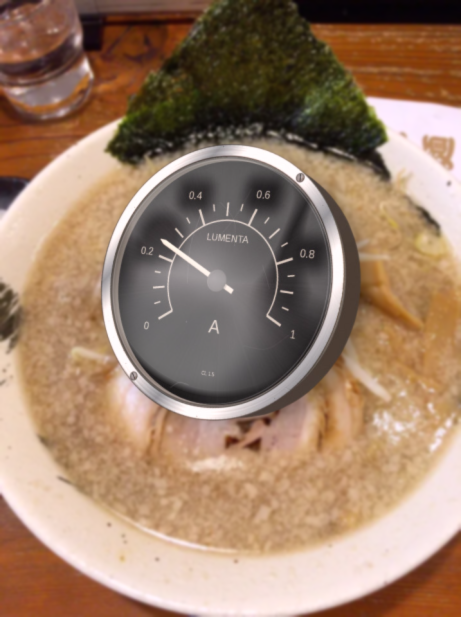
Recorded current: 0.25 A
